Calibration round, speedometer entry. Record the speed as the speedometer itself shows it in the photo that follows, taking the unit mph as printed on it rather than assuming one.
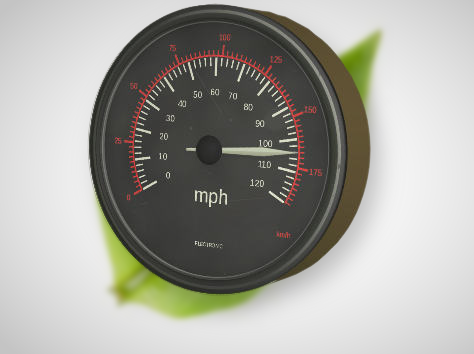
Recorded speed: 104 mph
